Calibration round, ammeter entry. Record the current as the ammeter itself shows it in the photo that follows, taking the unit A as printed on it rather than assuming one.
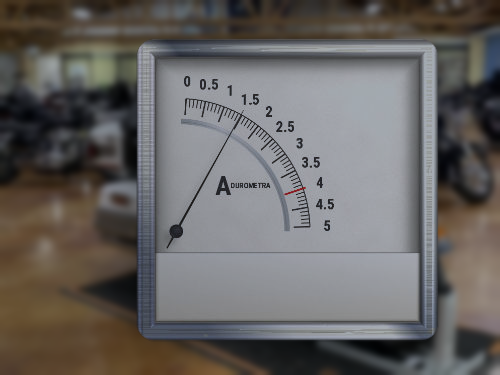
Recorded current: 1.5 A
